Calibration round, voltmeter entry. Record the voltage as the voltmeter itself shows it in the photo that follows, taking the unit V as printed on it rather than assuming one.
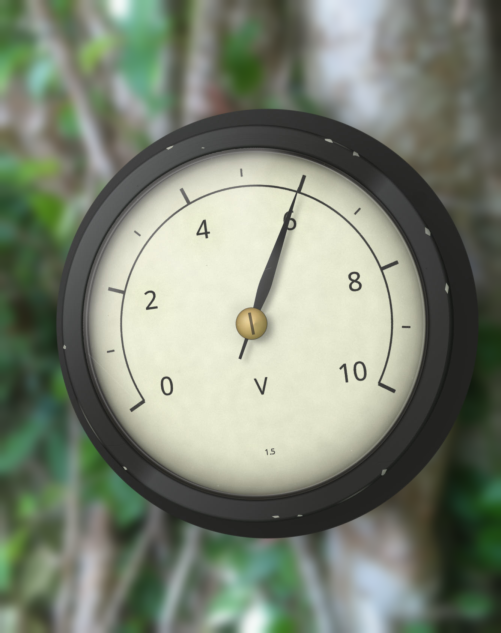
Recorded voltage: 6 V
